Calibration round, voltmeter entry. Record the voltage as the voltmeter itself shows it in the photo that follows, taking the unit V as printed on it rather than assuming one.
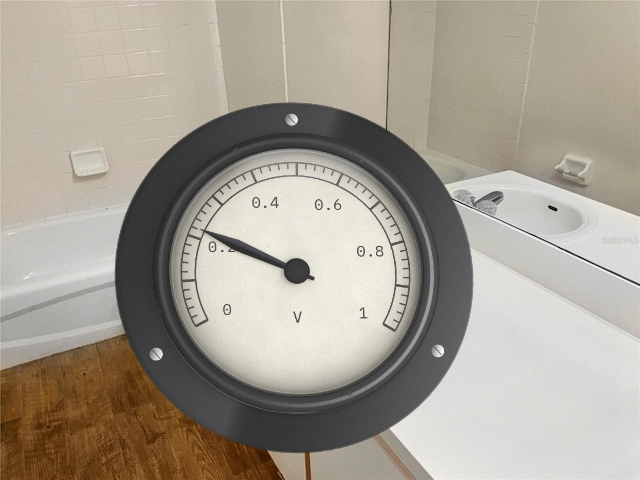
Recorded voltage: 0.22 V
